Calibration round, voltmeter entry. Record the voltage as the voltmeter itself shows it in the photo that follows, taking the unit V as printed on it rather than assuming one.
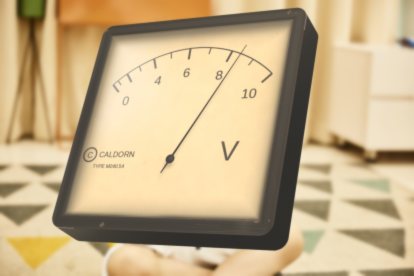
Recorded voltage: 8.5 V
